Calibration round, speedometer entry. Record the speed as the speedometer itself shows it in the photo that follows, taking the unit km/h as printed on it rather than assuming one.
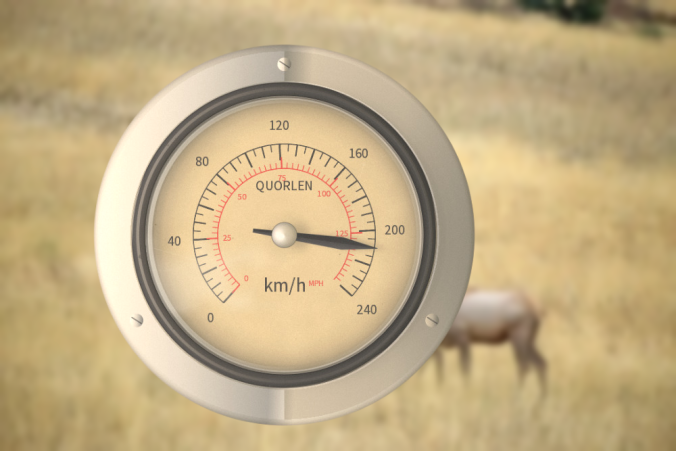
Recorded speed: 210 km/h
